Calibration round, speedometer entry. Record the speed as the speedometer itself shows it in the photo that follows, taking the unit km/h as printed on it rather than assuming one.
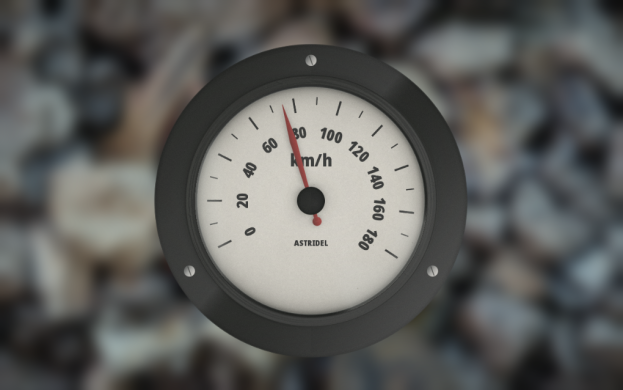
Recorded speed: 75 km/h
